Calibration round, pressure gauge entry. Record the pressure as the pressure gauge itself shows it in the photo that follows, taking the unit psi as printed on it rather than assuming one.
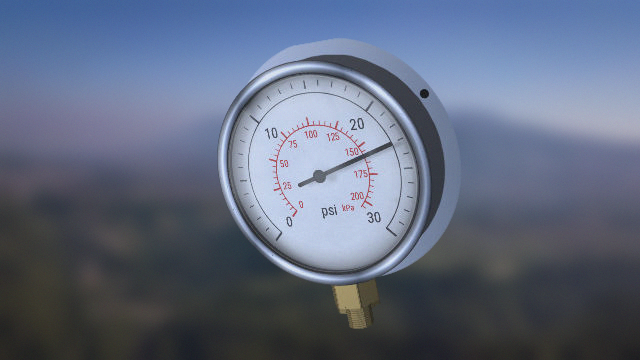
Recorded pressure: 23 psi
